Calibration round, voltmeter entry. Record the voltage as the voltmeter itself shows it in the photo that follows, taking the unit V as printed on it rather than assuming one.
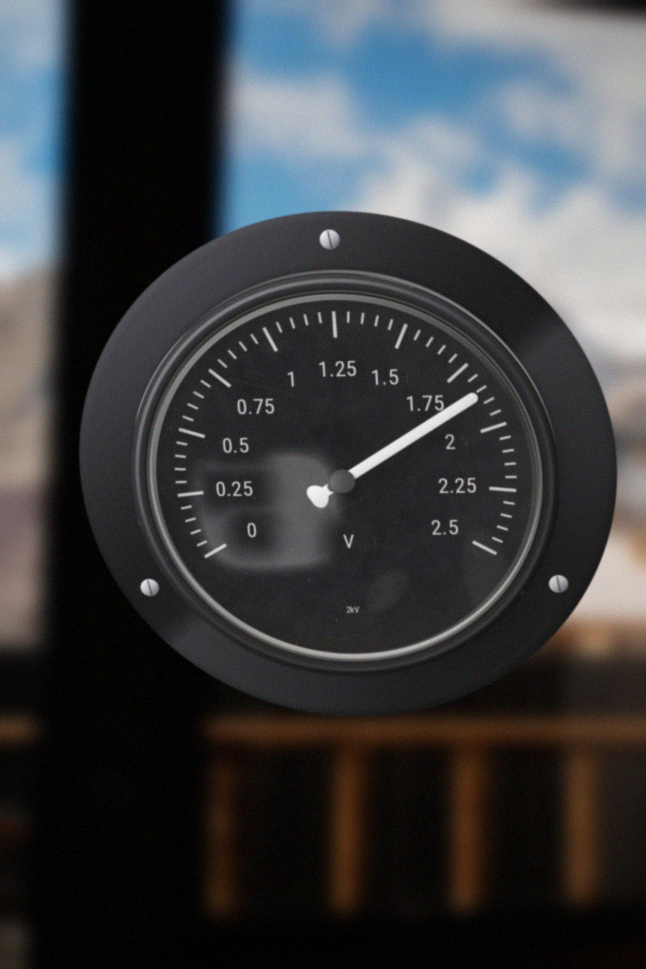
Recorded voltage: 1.85 V
